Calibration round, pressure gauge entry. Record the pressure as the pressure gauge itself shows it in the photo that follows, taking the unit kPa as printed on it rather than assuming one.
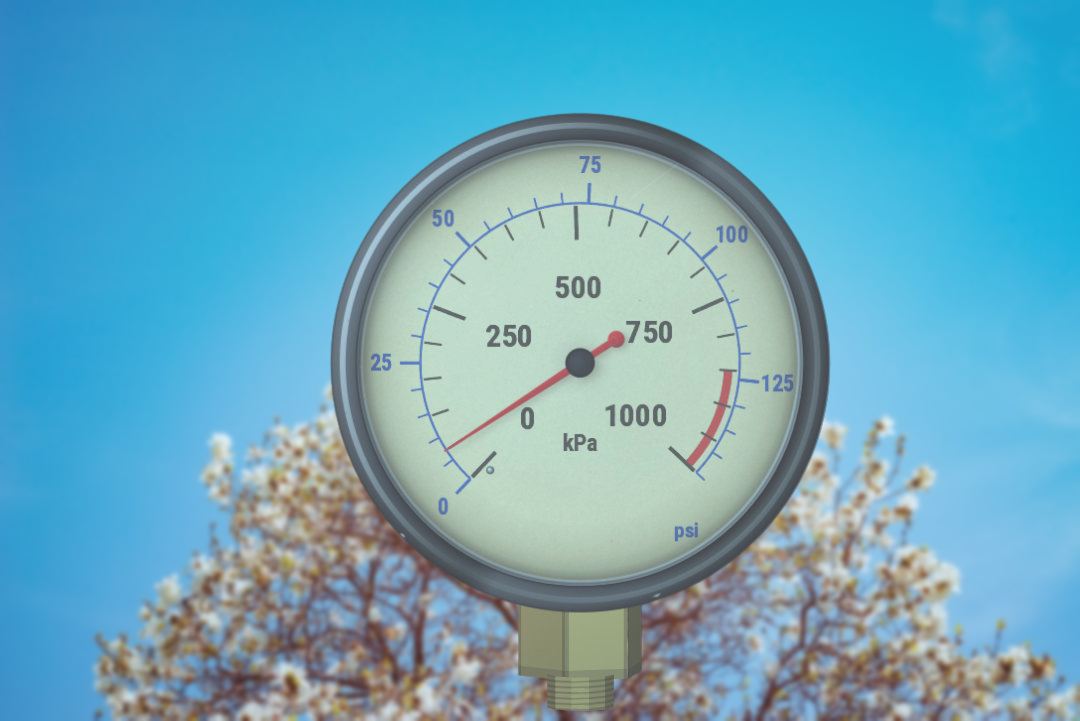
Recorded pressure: 50 kPa
